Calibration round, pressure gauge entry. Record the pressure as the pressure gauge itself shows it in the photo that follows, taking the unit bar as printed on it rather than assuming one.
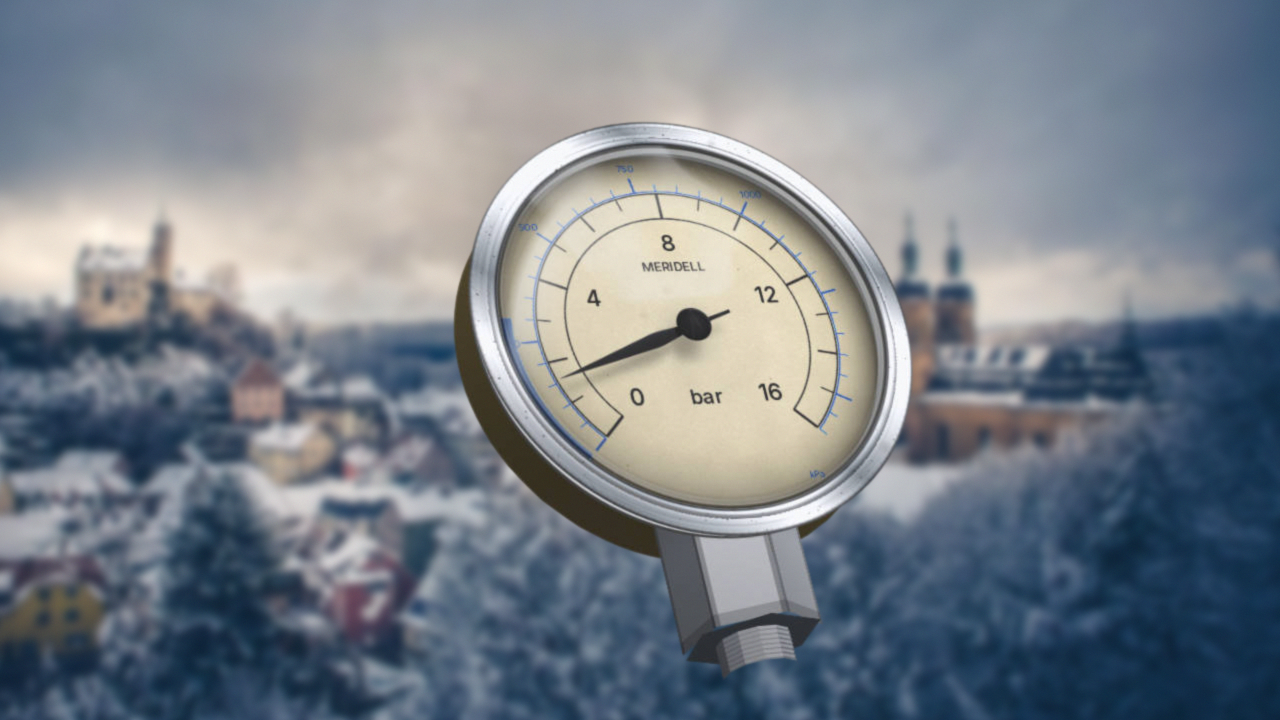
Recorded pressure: 1.5 bar
